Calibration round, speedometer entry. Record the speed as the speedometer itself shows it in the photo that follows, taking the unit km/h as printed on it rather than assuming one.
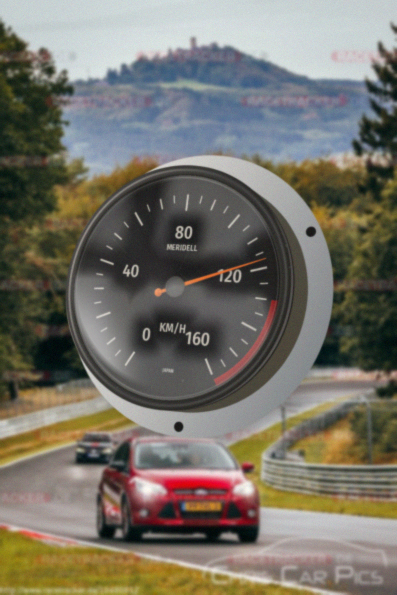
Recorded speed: 117.5 km/h
